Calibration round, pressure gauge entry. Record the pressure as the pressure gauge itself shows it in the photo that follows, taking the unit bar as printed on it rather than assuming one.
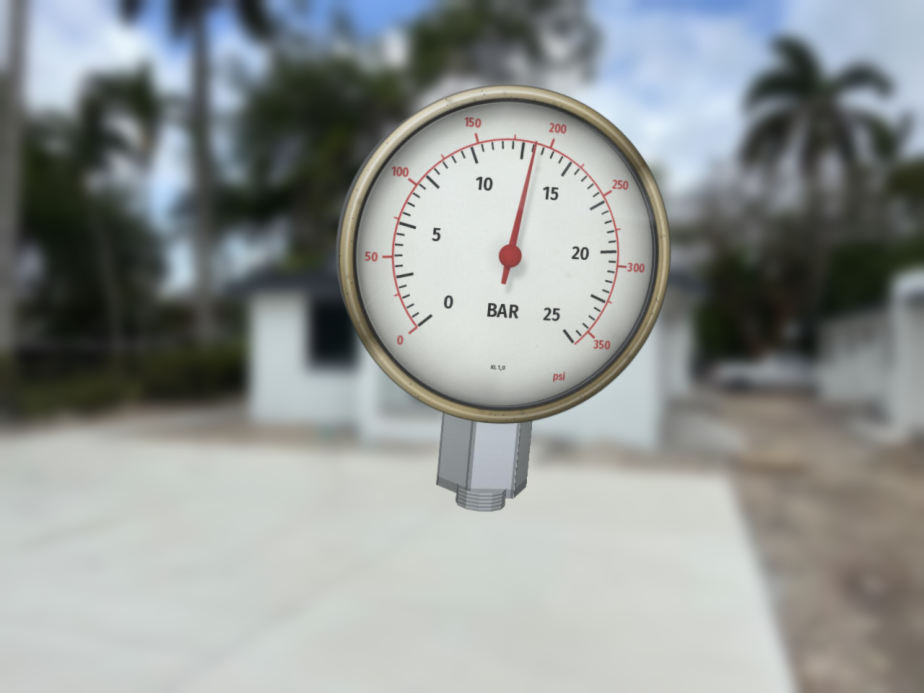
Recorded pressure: 13 bar
